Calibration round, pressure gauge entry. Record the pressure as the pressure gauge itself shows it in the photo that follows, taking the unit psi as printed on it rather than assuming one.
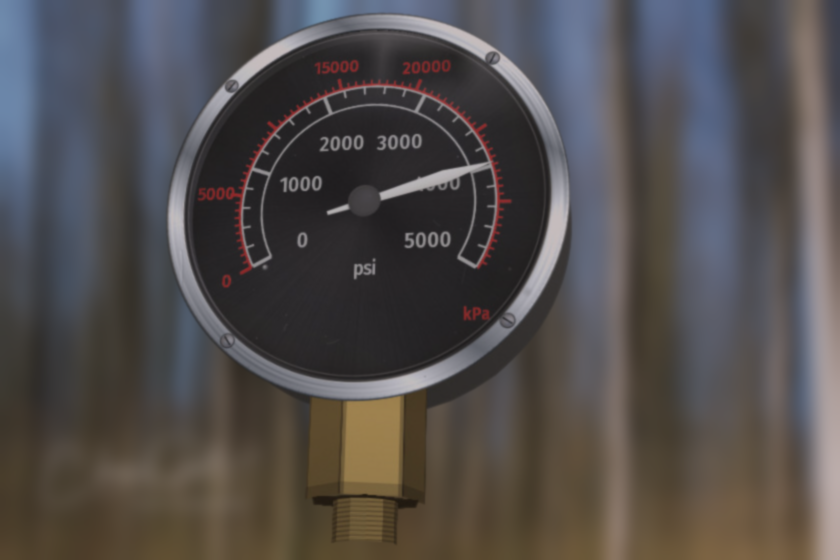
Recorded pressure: 4000 psi
